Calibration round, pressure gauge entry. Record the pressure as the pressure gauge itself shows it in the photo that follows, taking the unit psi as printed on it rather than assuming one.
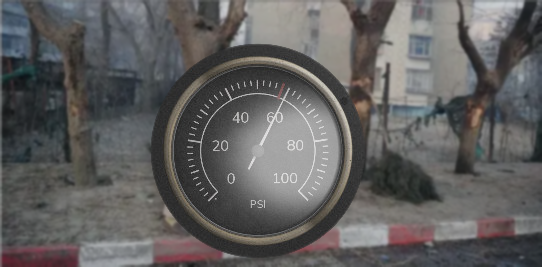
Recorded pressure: 60 psi
